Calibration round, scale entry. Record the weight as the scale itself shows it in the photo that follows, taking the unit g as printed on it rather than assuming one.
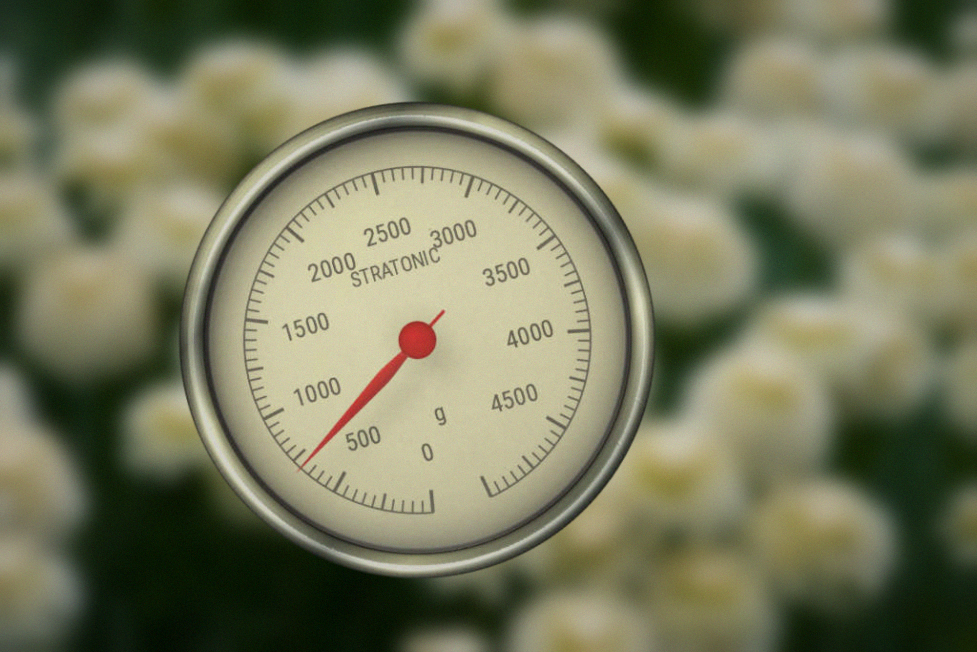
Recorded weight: 700 g
